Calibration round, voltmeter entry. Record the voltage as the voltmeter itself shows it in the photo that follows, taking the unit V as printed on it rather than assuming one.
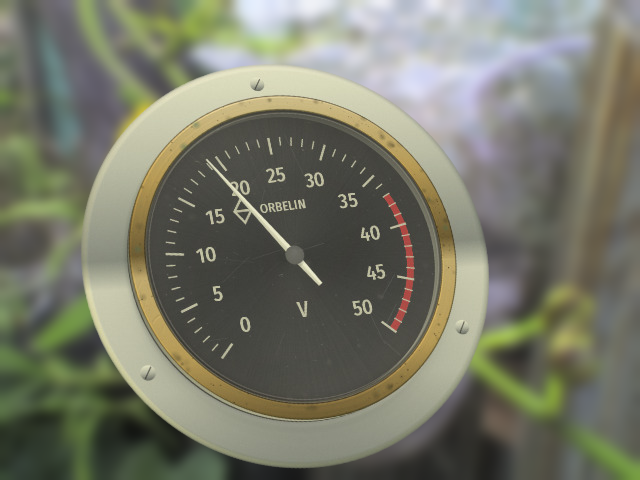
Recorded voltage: 19 V
